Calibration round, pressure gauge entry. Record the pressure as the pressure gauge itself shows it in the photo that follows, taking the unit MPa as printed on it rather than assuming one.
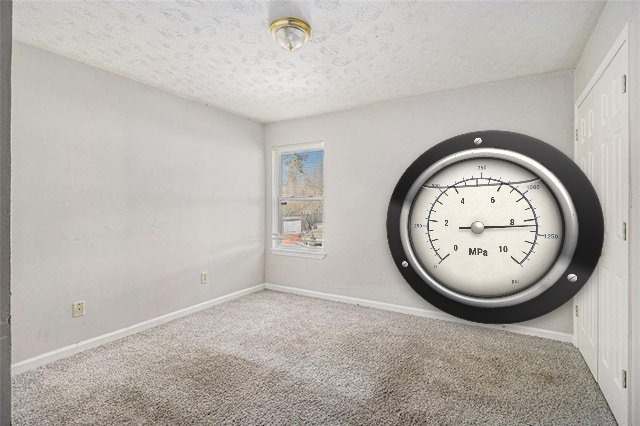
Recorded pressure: 8.25 MPa
